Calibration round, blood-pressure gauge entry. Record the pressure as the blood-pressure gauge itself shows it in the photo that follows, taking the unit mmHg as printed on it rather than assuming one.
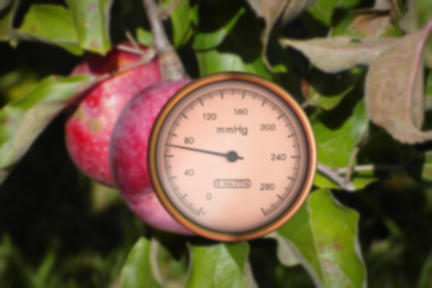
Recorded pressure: 70 mmHg
